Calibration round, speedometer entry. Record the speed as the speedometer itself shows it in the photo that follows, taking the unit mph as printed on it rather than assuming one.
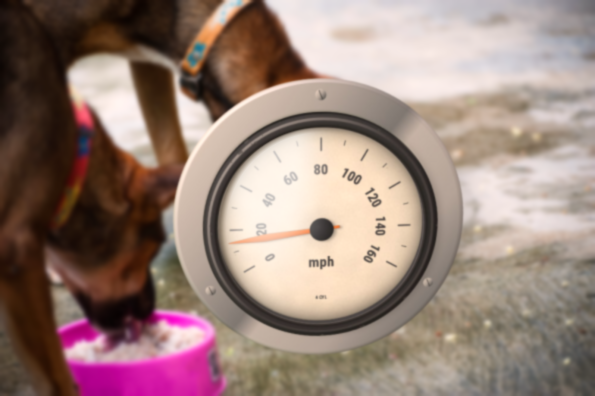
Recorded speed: 15 mph
